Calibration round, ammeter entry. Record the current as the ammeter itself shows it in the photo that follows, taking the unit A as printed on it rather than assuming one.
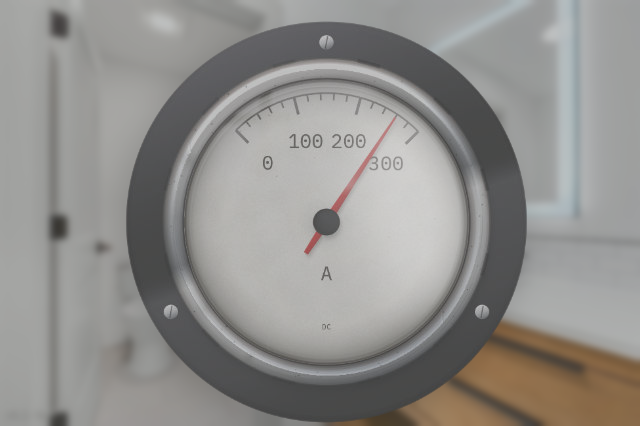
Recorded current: 260 A
